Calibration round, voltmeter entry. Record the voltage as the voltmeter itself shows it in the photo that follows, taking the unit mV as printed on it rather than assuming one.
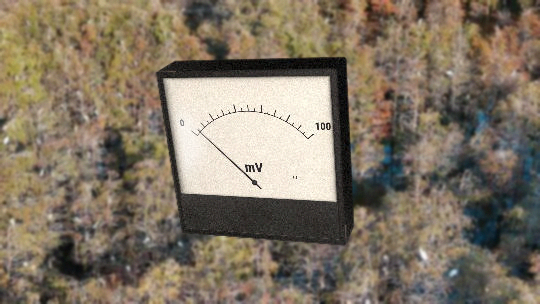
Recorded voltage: 5 mV
